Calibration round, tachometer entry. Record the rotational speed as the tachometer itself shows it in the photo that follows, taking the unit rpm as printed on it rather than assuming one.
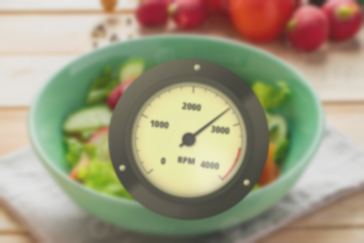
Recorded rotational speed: 2700 rpm
